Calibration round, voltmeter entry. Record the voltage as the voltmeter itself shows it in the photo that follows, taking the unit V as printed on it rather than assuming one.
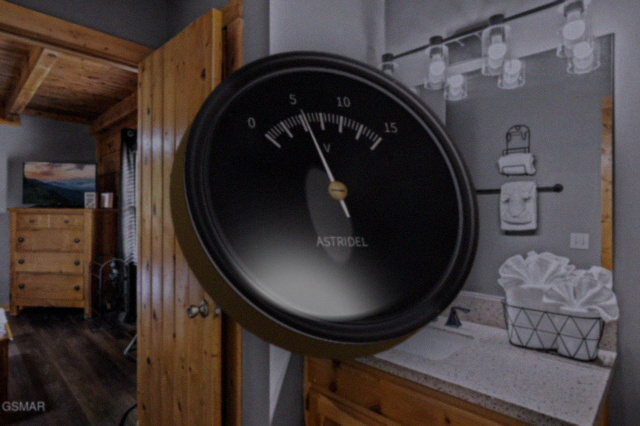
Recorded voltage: 5 V
